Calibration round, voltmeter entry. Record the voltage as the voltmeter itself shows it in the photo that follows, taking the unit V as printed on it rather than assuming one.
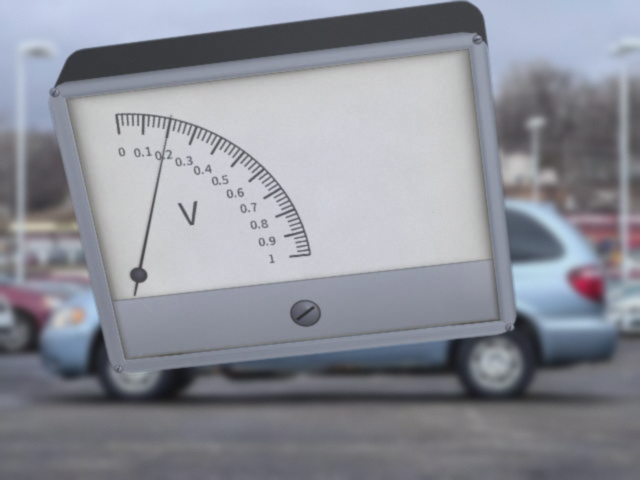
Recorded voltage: 0.2 V
